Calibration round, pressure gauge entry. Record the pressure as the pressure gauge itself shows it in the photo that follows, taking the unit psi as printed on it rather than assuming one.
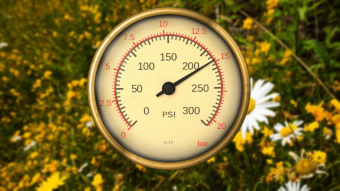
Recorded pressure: 215 psi
